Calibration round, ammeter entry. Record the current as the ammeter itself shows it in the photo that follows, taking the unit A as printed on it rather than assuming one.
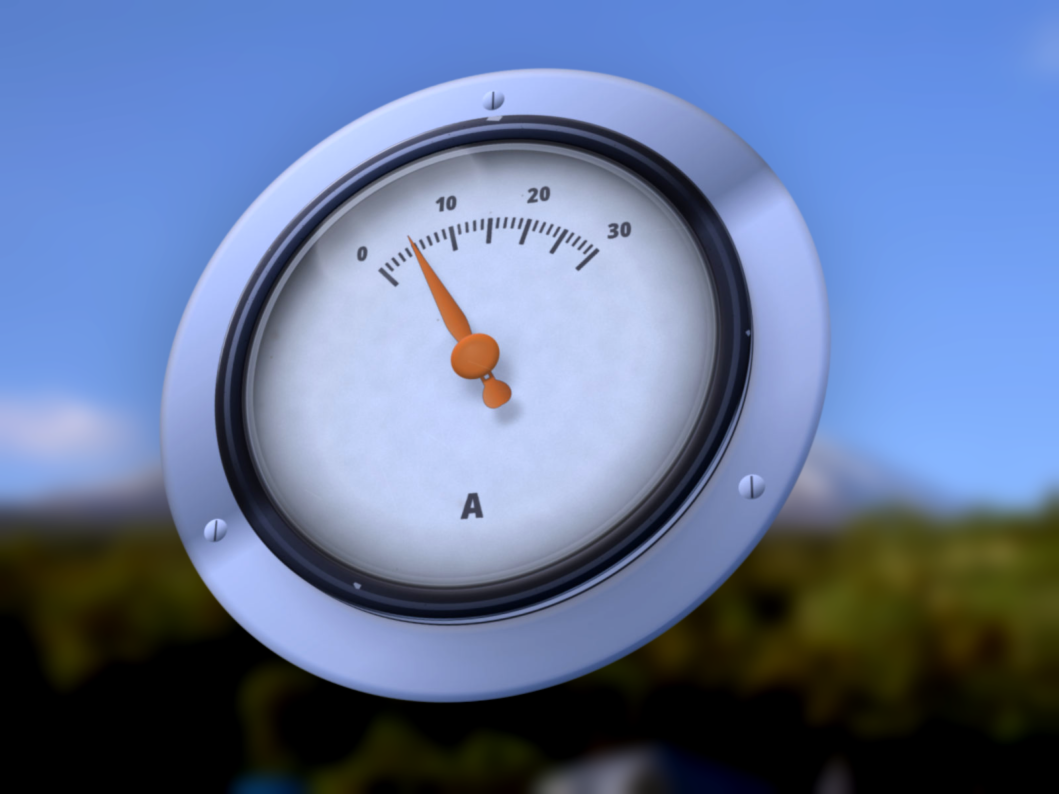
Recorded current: 5 A
